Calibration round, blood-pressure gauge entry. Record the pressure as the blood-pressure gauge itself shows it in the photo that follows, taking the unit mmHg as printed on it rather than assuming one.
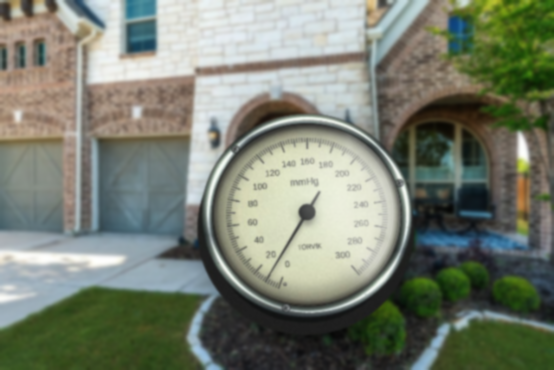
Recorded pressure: 10 mmHg
